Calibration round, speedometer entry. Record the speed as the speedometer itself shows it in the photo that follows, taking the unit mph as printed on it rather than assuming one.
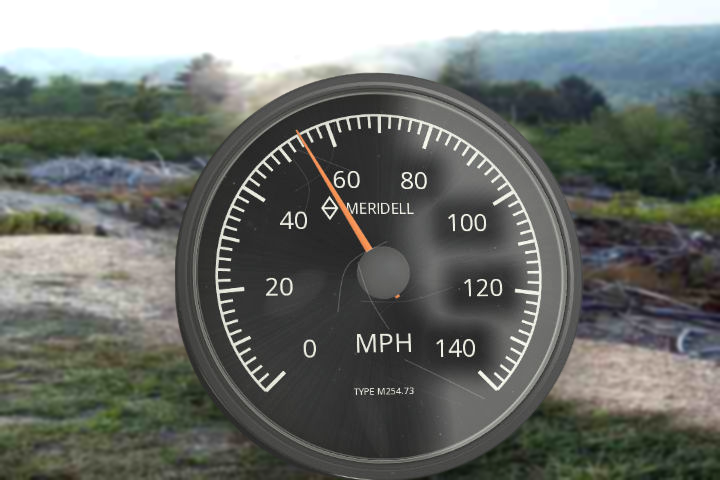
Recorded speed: 54 mph
